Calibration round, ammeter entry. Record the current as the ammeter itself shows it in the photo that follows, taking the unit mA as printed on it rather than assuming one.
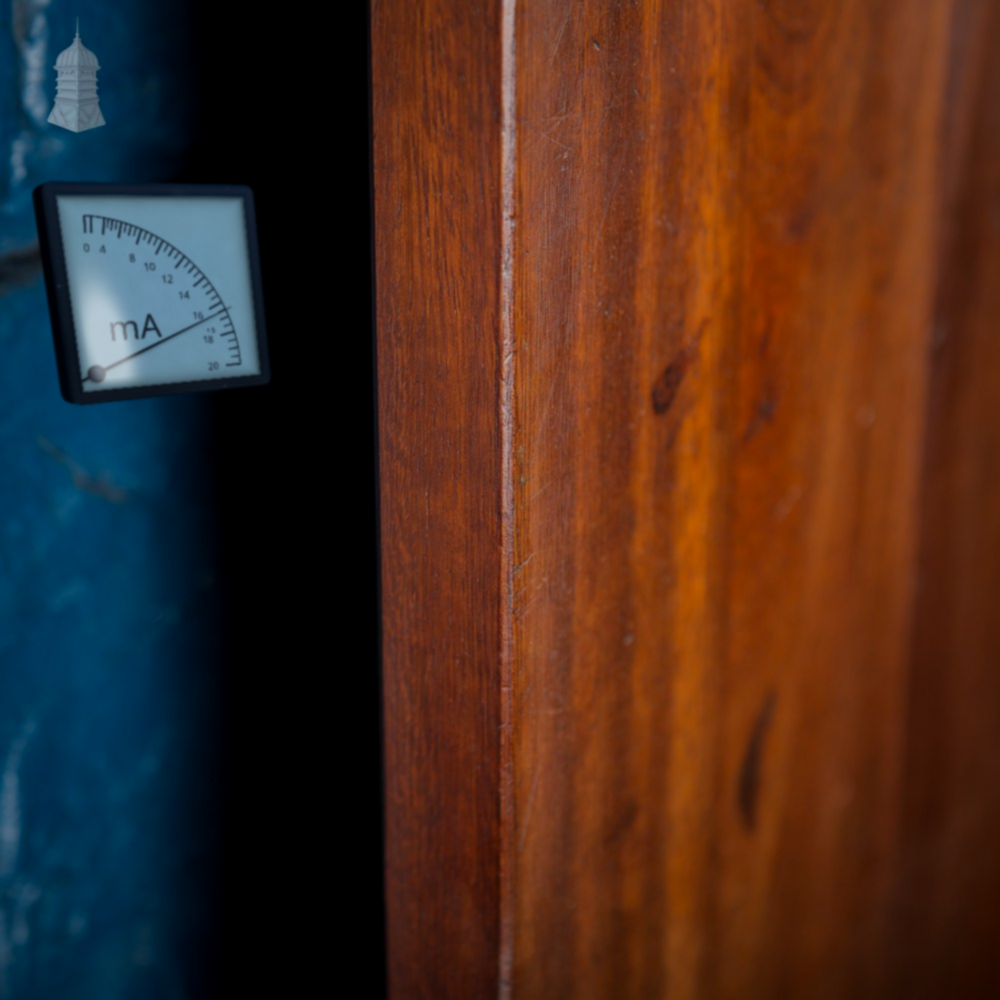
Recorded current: 16.5 mA
